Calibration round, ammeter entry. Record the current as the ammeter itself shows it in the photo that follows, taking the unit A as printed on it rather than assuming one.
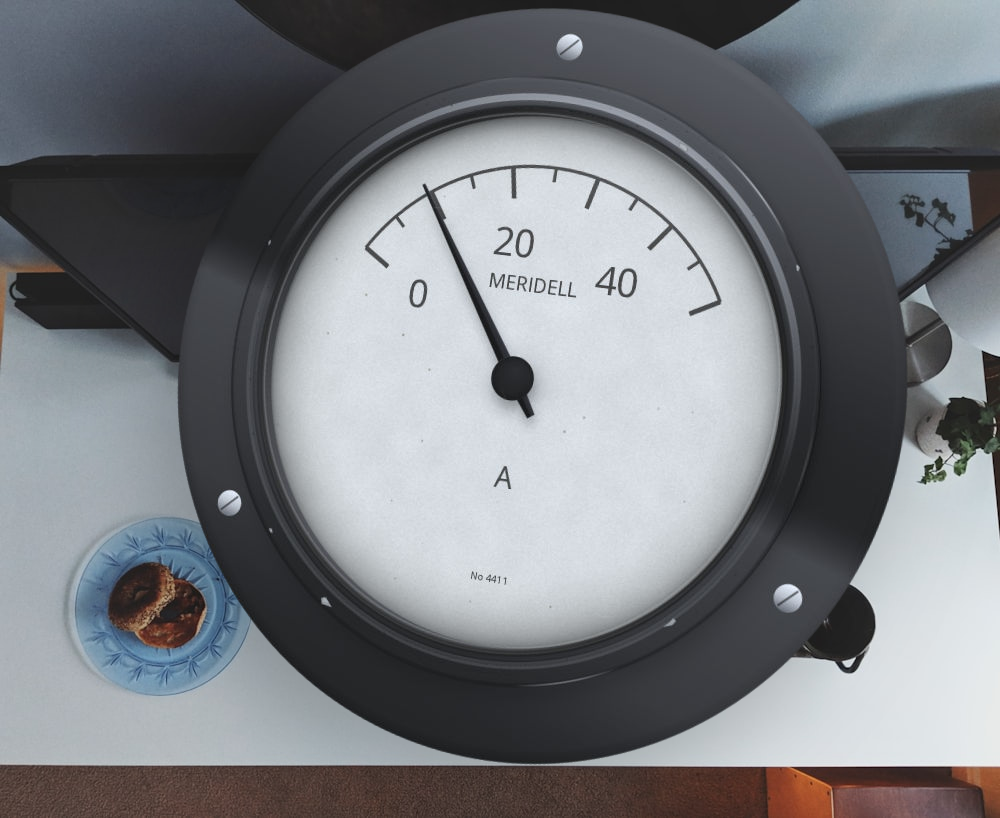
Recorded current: 10 A
